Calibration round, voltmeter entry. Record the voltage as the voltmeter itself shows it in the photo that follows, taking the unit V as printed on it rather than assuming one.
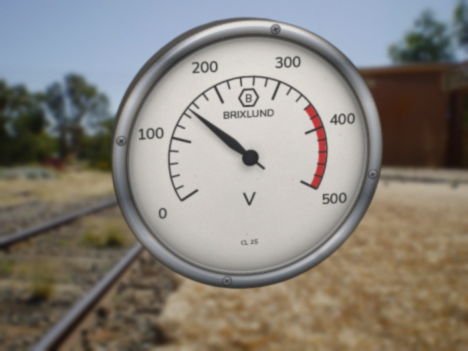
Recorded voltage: 150 V
